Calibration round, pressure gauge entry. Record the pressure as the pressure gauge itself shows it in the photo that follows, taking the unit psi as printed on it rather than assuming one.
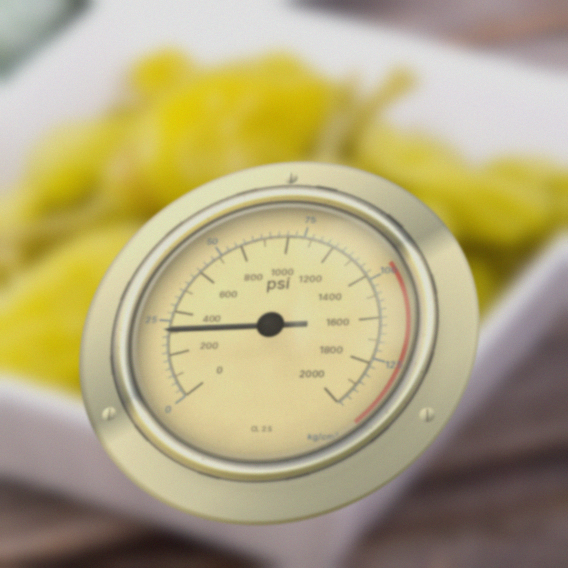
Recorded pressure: 300 psi
